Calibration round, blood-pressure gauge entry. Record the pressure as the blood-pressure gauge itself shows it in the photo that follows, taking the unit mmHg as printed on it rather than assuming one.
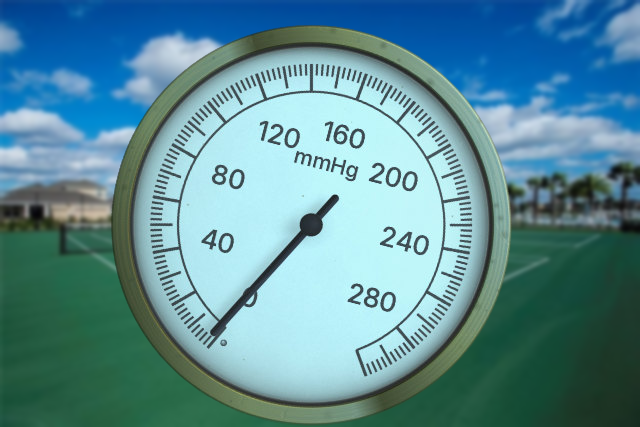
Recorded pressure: 2 mmHg
